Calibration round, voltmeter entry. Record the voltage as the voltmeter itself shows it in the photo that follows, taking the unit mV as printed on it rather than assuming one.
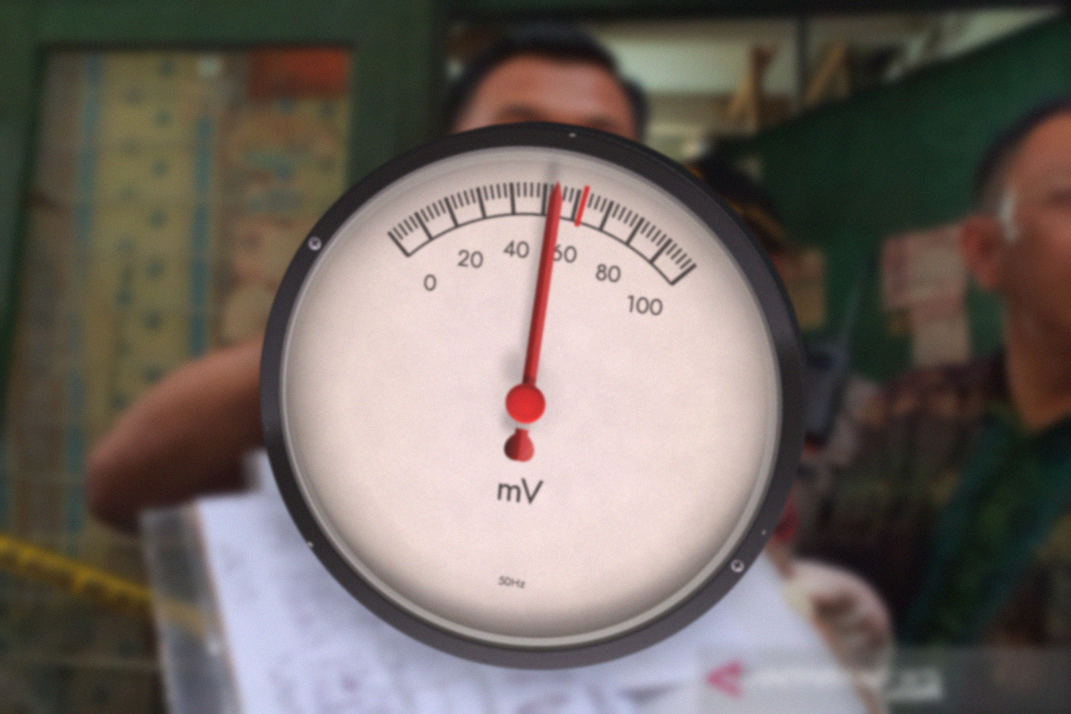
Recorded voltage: 54 mV
